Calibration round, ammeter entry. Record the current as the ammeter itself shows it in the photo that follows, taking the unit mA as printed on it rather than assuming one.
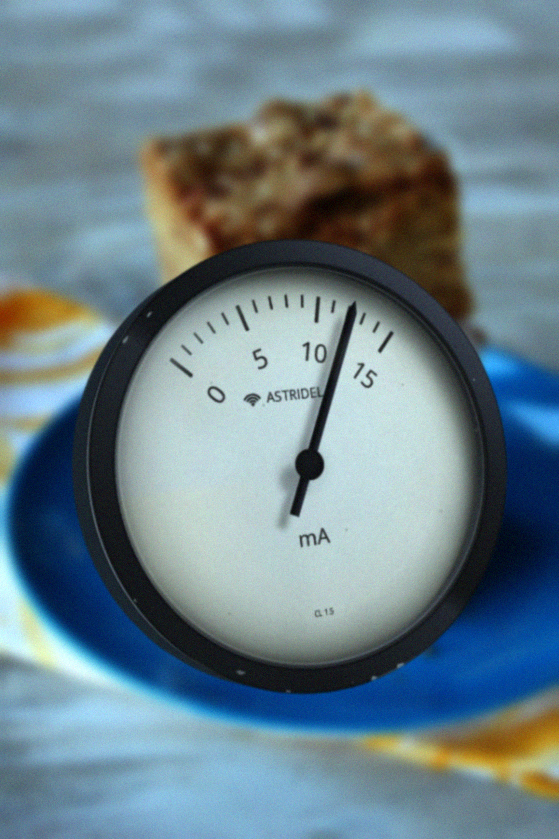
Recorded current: 12 mA
